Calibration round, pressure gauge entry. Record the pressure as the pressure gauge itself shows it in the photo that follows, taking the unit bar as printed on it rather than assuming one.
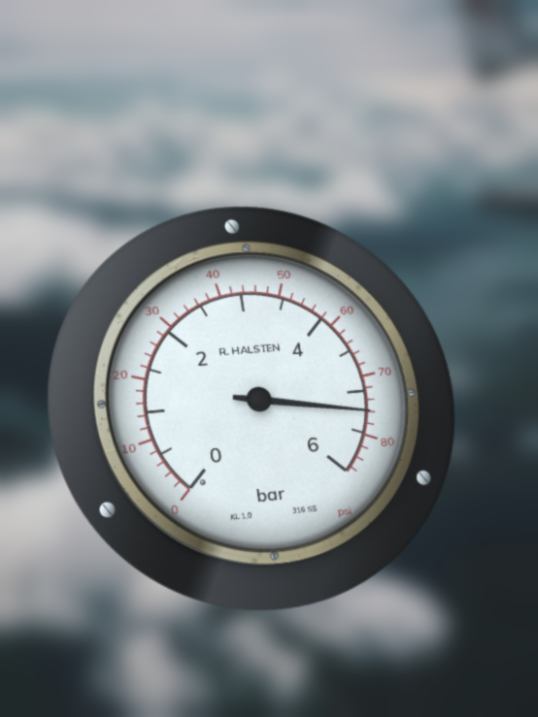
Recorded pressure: 5.25 bar
